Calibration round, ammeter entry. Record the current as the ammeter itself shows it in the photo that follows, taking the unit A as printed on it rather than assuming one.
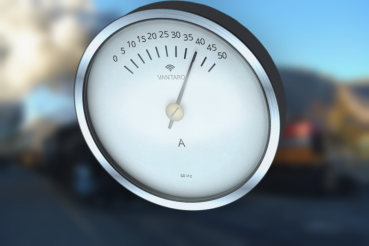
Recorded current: 40 A
